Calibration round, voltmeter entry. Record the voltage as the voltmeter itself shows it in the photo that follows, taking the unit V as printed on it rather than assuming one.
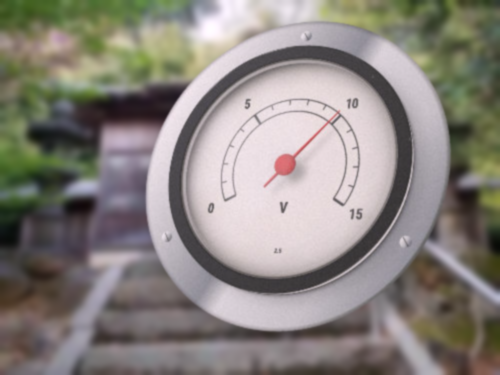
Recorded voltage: 10 V
